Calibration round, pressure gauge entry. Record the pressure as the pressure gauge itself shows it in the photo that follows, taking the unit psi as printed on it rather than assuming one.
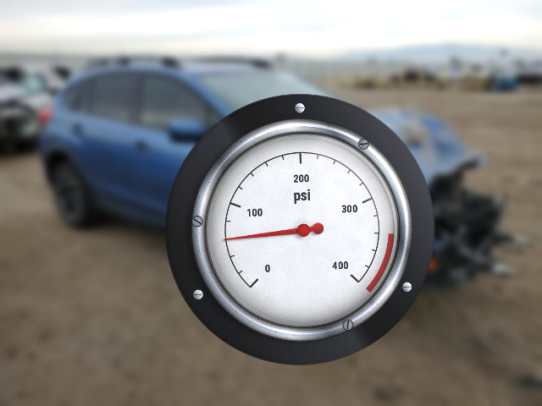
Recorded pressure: 60 psi
